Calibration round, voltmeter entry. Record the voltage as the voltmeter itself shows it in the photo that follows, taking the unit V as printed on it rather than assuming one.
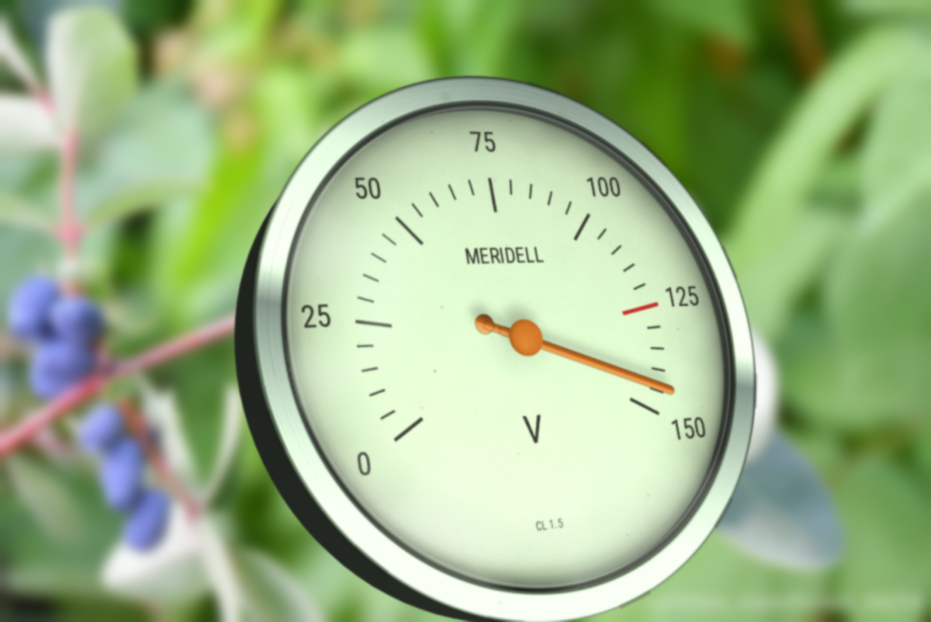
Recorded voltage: 145 V
